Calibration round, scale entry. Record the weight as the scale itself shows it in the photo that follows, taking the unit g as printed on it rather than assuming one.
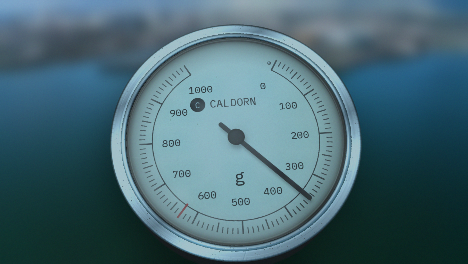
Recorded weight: 350 g
